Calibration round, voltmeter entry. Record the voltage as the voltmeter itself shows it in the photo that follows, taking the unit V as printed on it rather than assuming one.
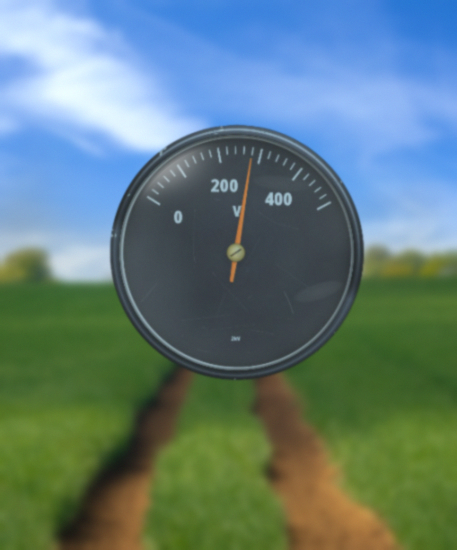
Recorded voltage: 280 V
